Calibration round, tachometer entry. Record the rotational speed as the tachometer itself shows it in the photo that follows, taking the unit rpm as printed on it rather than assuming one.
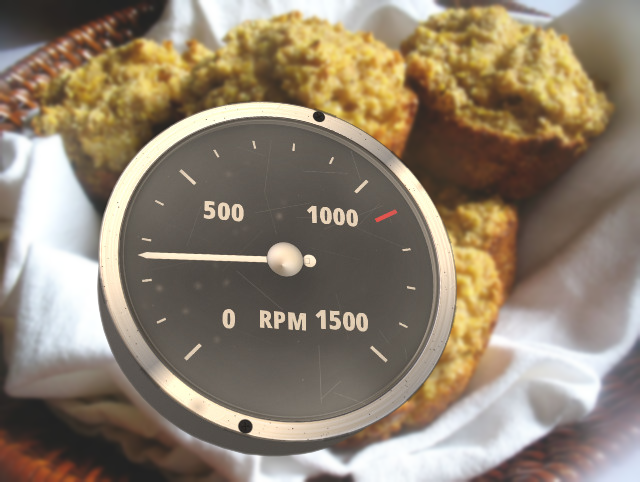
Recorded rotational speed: 250 rpm
